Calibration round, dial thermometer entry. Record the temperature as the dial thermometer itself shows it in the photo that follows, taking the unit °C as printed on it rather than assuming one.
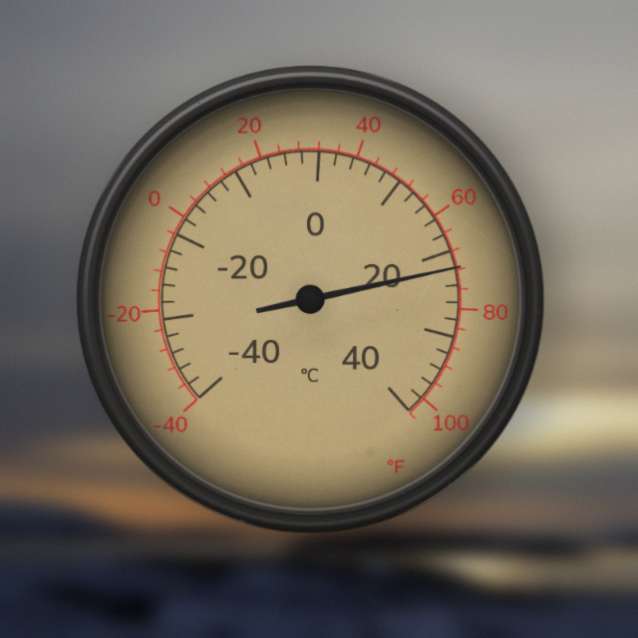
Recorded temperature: 22 °C
